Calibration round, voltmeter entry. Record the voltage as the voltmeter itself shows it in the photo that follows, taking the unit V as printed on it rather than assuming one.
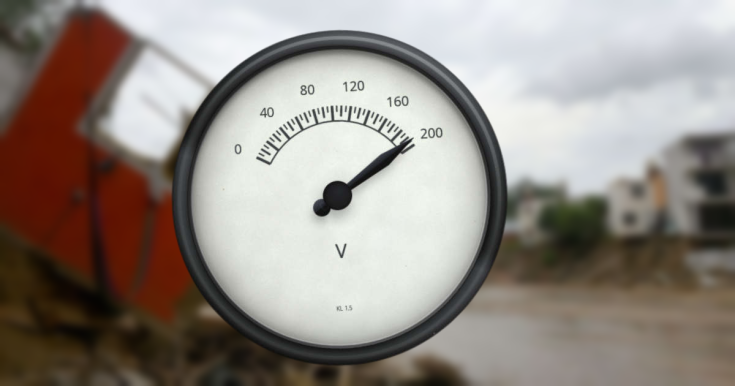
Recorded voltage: 195 V
